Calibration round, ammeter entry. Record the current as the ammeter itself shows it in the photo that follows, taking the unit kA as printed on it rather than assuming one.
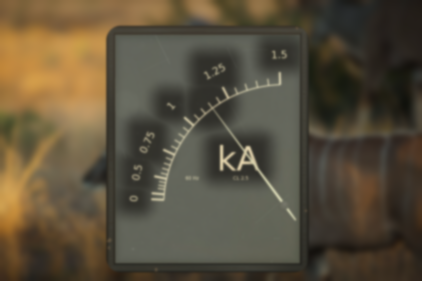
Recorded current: 1.15 kA
